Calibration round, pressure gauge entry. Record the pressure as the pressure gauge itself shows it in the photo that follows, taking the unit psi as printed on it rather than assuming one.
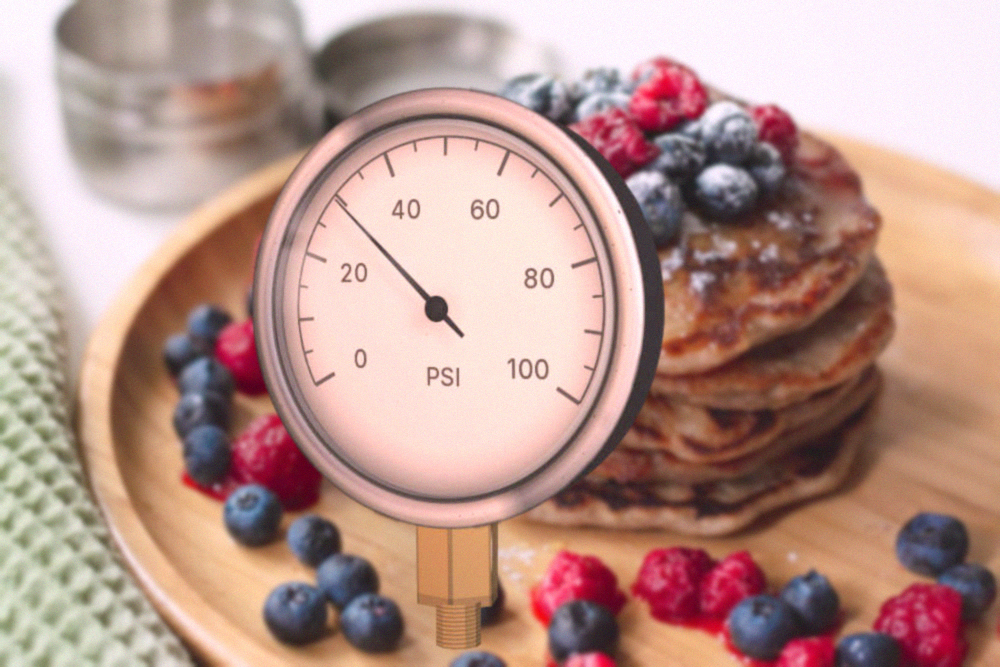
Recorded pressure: 30 psi
